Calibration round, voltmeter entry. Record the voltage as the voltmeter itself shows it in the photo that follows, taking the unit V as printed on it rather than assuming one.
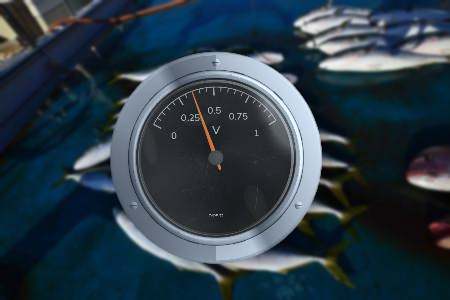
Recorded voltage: 0.35 V
